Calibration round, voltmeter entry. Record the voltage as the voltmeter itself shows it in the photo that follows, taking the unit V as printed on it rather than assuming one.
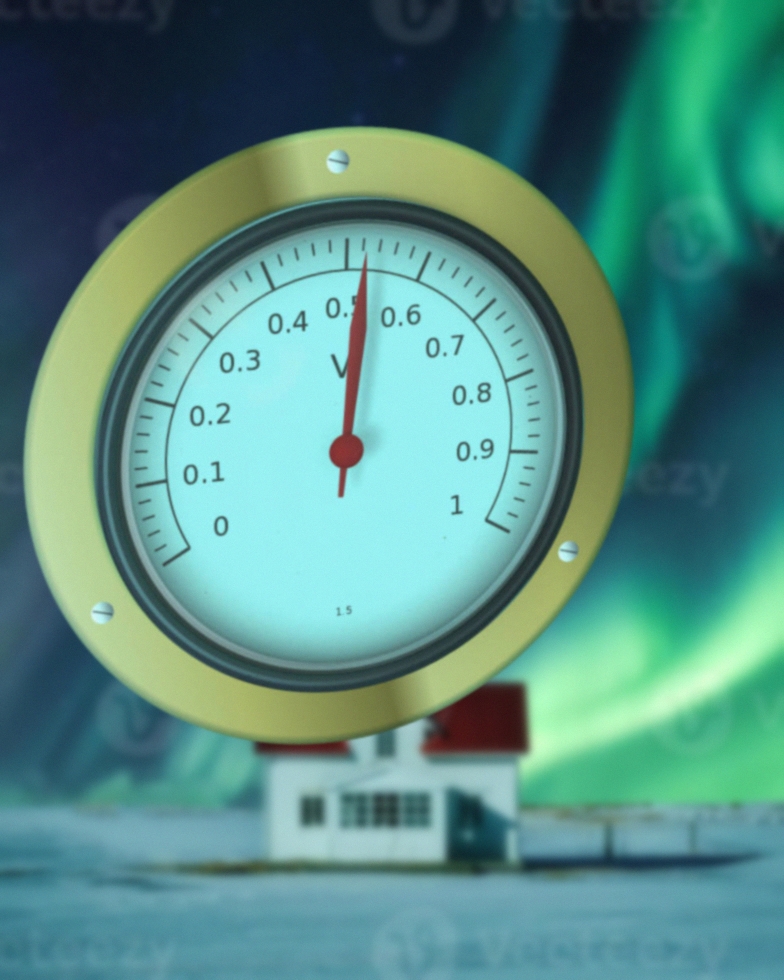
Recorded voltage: 0.52 V
